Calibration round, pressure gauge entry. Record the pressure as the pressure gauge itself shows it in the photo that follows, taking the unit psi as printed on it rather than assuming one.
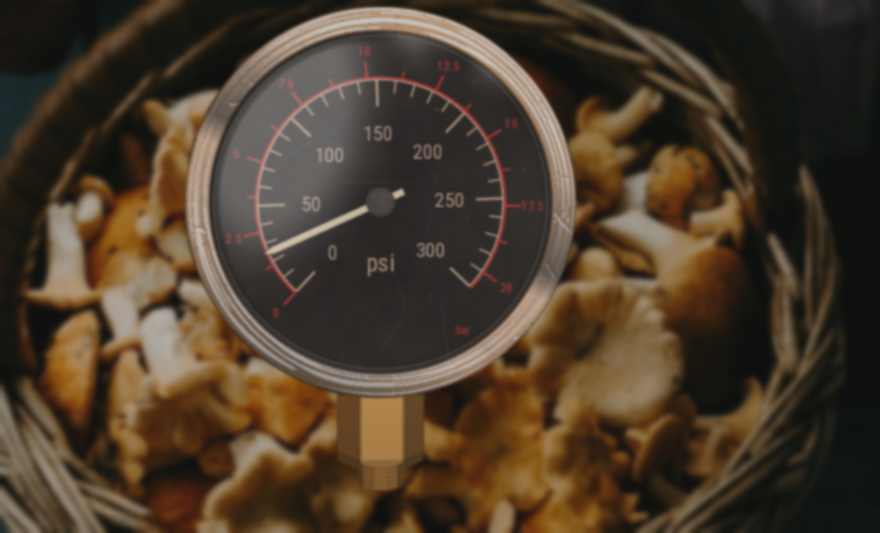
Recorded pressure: 25 psi
